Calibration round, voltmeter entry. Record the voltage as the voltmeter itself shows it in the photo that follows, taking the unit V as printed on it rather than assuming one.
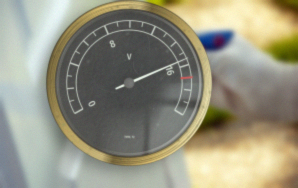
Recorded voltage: 15.5 V
